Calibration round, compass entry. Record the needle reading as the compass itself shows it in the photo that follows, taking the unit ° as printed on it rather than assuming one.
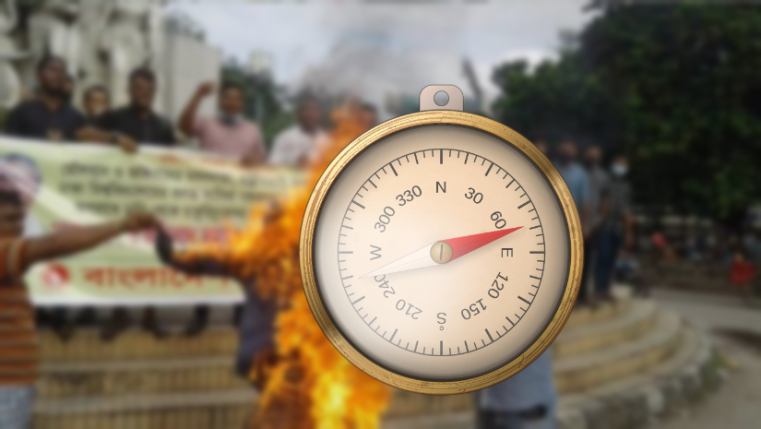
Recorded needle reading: 72.5 °
